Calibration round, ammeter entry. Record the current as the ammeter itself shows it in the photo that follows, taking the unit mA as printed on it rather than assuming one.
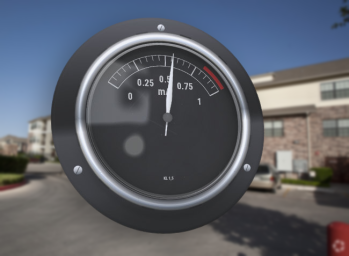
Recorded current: 0.55 mA
